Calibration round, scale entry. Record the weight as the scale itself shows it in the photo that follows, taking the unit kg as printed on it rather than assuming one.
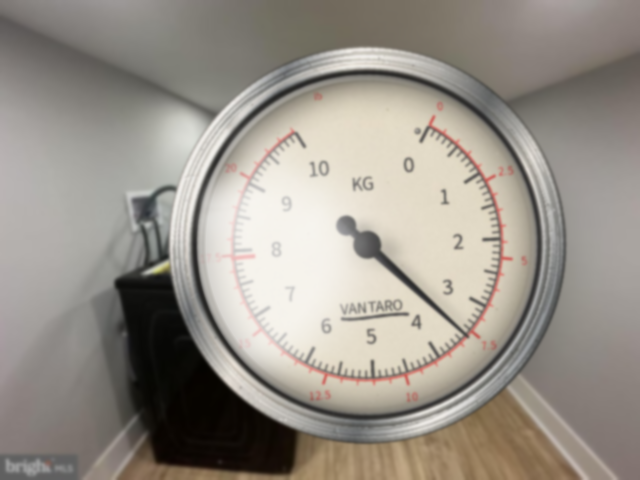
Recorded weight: 3.5 kg
